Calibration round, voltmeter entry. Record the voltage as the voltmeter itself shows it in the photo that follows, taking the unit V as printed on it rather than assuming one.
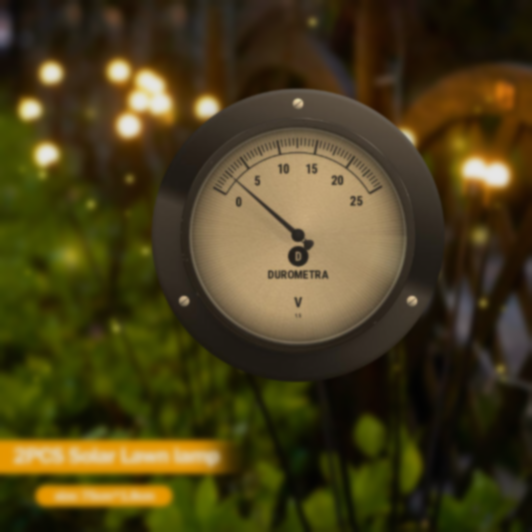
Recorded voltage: 2.5 V
